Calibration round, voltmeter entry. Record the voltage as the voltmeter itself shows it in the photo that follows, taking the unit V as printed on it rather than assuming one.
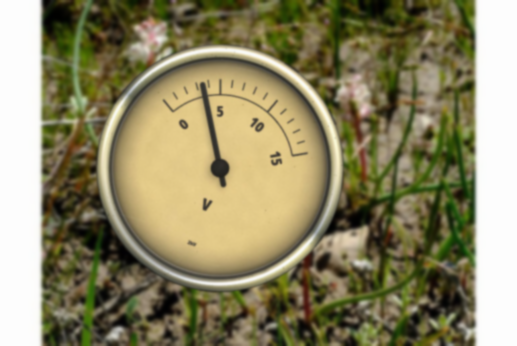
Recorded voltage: 3.5 V
